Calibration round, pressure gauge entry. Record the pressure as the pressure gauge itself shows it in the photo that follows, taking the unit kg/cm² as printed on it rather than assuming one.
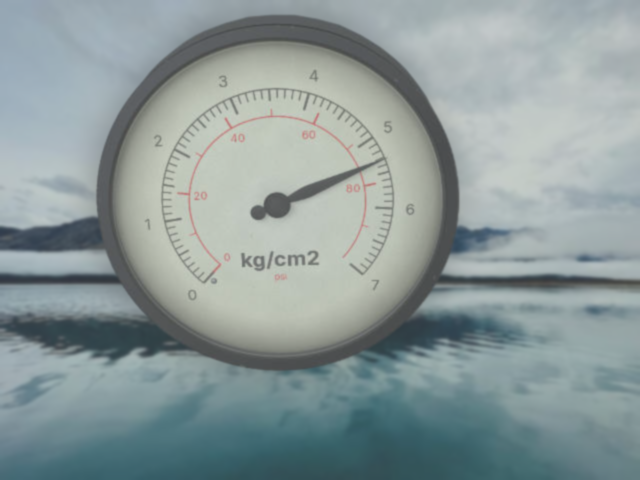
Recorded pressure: 5.3 kg/cm²
